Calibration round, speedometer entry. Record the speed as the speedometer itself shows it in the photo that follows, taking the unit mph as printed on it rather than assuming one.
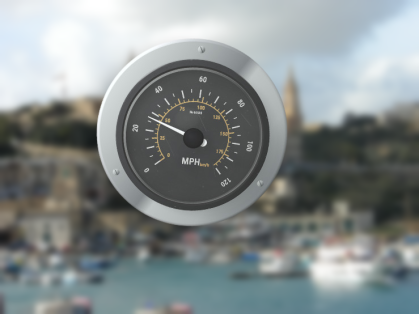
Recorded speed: 27.5 mph
